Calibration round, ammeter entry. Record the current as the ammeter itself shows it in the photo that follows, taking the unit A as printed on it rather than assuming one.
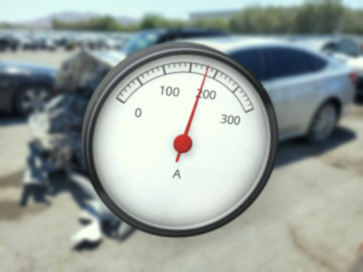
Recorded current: 180 A
